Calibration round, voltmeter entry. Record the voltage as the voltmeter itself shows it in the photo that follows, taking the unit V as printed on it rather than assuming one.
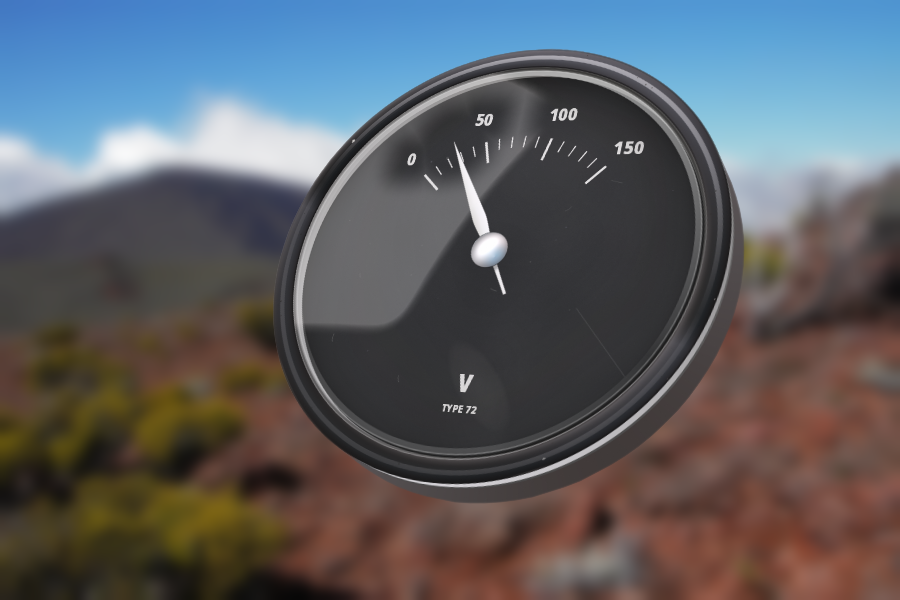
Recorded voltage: 30 V
